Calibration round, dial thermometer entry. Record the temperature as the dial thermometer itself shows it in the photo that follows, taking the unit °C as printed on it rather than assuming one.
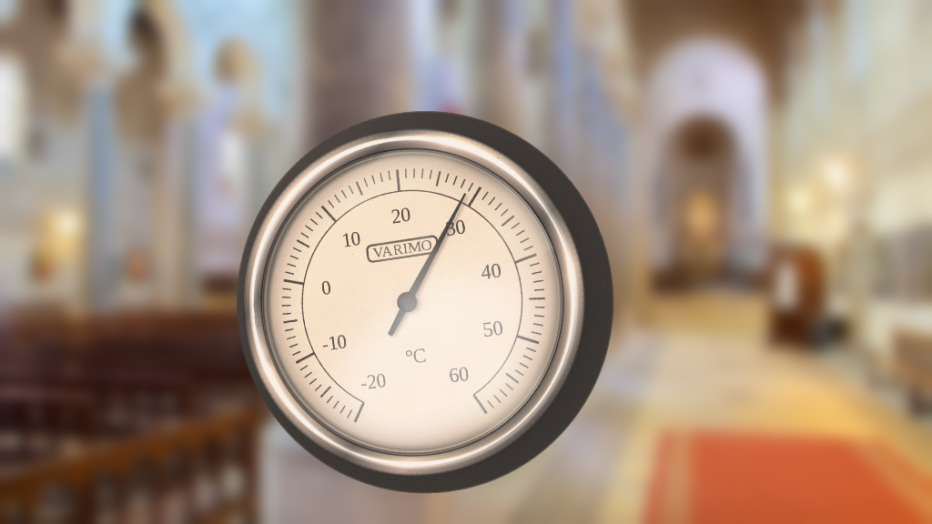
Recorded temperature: 29 °C
